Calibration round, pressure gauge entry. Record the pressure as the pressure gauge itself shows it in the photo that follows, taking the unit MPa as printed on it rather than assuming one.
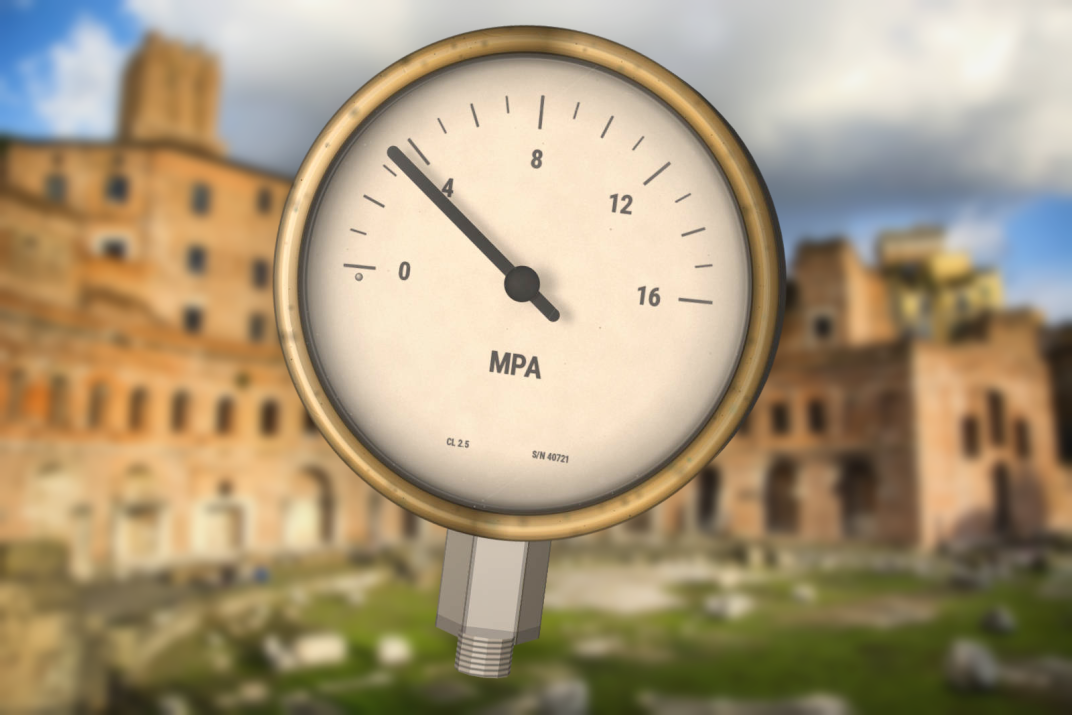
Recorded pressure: 3.5 MPa
